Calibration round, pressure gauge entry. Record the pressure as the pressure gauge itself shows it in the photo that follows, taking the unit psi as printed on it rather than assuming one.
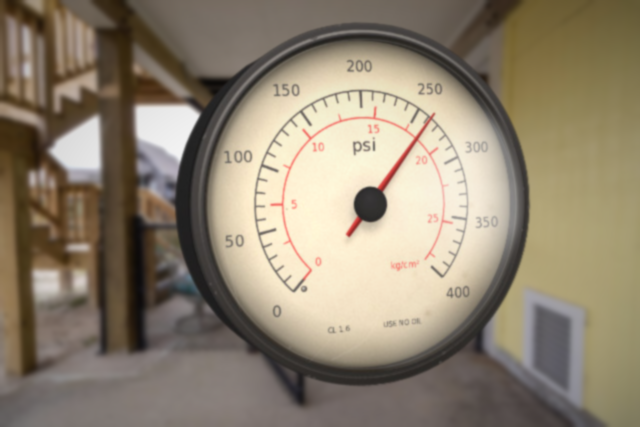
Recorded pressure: 260 psi
